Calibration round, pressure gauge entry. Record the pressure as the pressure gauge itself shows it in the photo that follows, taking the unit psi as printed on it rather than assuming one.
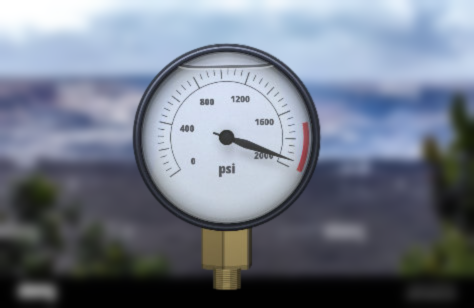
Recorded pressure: 1950 psi
